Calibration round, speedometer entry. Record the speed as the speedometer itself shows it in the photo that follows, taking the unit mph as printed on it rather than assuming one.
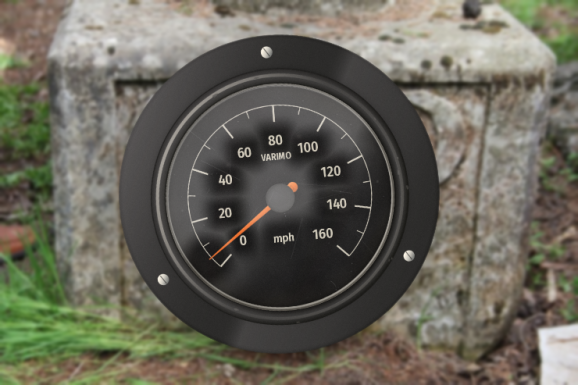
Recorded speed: 5 mph
